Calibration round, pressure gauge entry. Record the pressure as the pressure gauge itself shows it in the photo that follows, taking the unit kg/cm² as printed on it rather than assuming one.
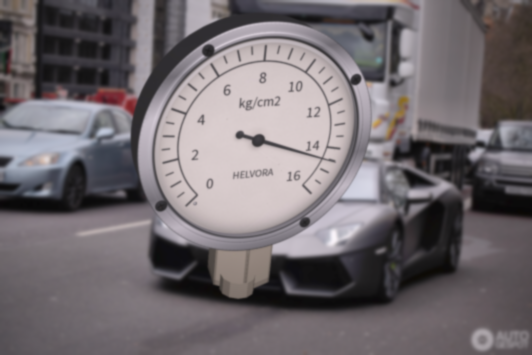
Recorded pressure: 14.5 kg/cm²
